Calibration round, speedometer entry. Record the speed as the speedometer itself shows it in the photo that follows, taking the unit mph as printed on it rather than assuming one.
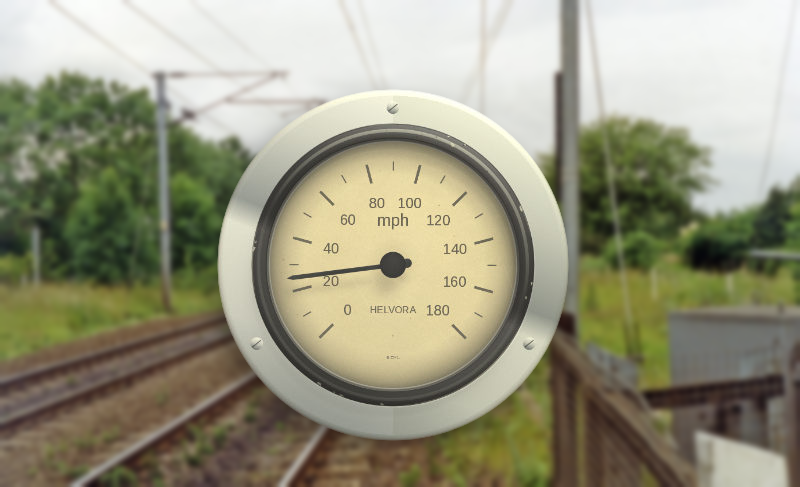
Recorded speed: 25 mph
